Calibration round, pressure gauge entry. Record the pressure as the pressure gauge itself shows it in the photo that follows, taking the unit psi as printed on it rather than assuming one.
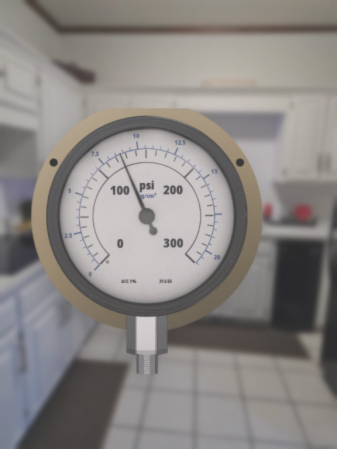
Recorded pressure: 125 psi
